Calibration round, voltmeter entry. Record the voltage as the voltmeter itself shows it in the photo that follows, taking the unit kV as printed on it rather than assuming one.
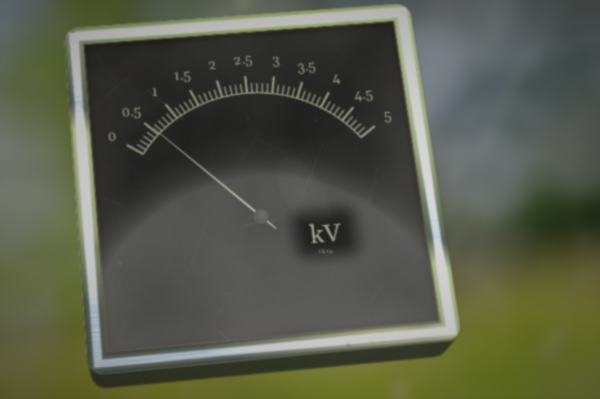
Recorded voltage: 0.5 kV
